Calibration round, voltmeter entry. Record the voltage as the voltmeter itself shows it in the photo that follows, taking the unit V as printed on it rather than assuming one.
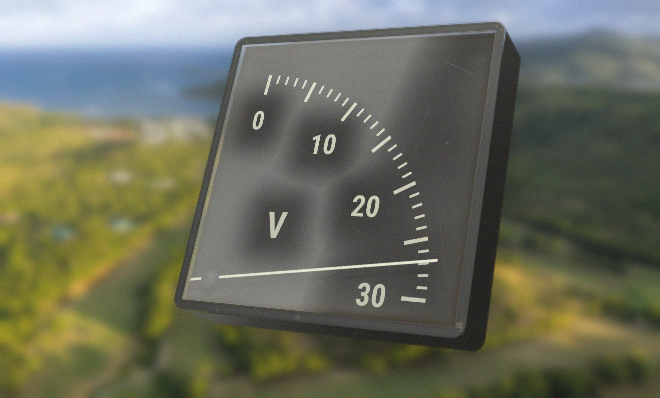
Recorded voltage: 27 V
